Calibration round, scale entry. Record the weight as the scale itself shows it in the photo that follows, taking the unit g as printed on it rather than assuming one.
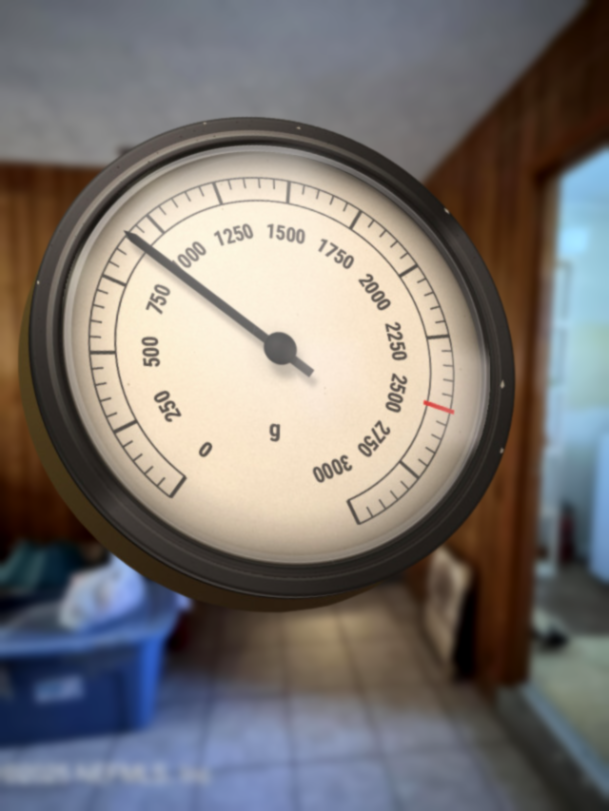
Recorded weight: 900 g
